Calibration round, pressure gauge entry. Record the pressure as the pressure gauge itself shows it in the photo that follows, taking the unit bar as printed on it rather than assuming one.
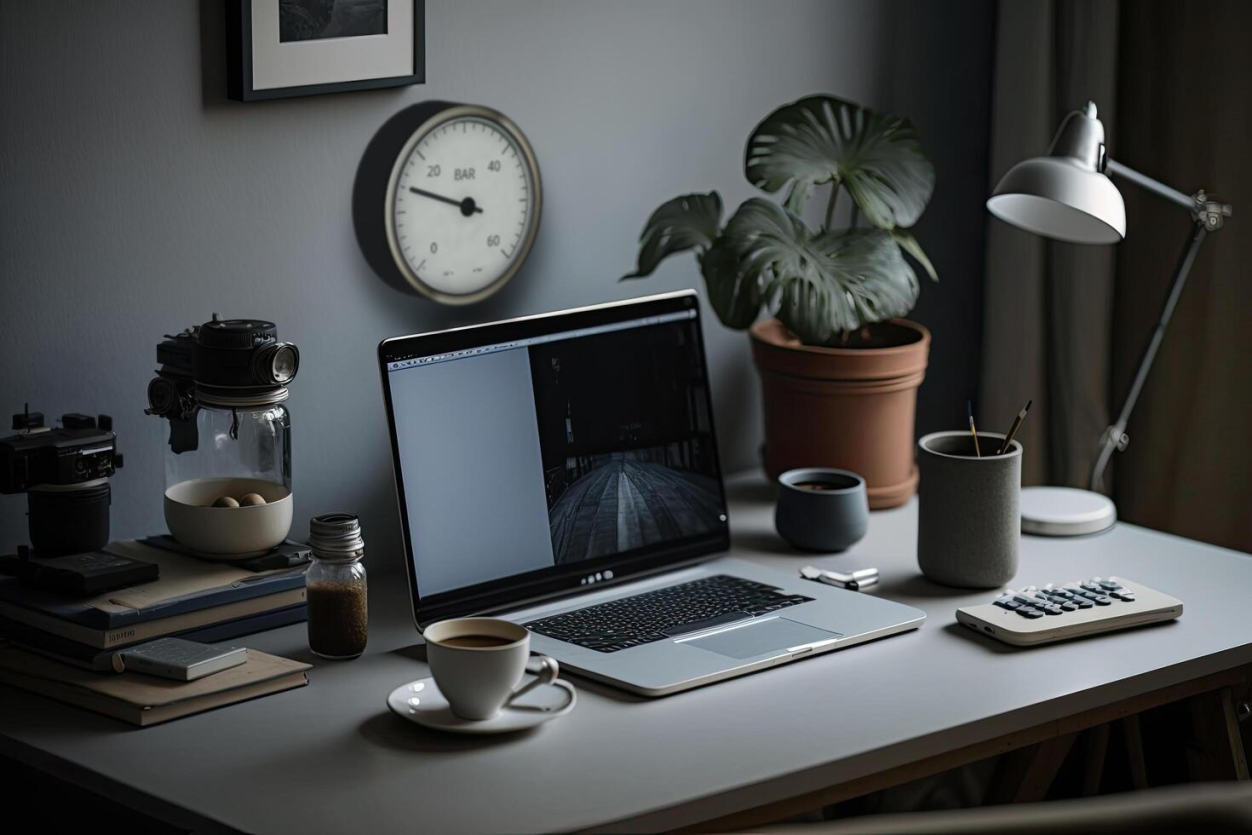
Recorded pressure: 14 bar
